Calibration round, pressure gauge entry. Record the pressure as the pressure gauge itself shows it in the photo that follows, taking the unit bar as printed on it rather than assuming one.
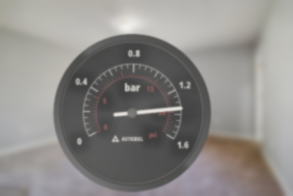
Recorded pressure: 1.35 bar
